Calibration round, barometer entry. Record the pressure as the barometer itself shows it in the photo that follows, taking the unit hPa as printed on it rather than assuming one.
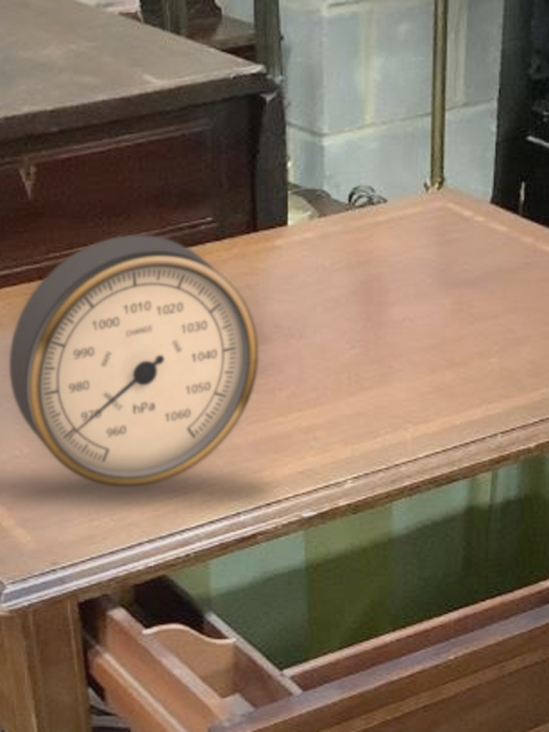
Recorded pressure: 970 hPa
